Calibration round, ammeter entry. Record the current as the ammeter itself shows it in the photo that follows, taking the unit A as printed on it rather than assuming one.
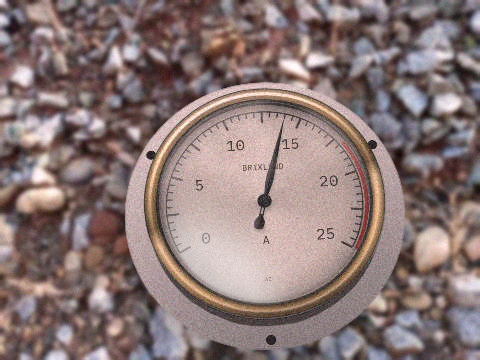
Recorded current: 14 A
